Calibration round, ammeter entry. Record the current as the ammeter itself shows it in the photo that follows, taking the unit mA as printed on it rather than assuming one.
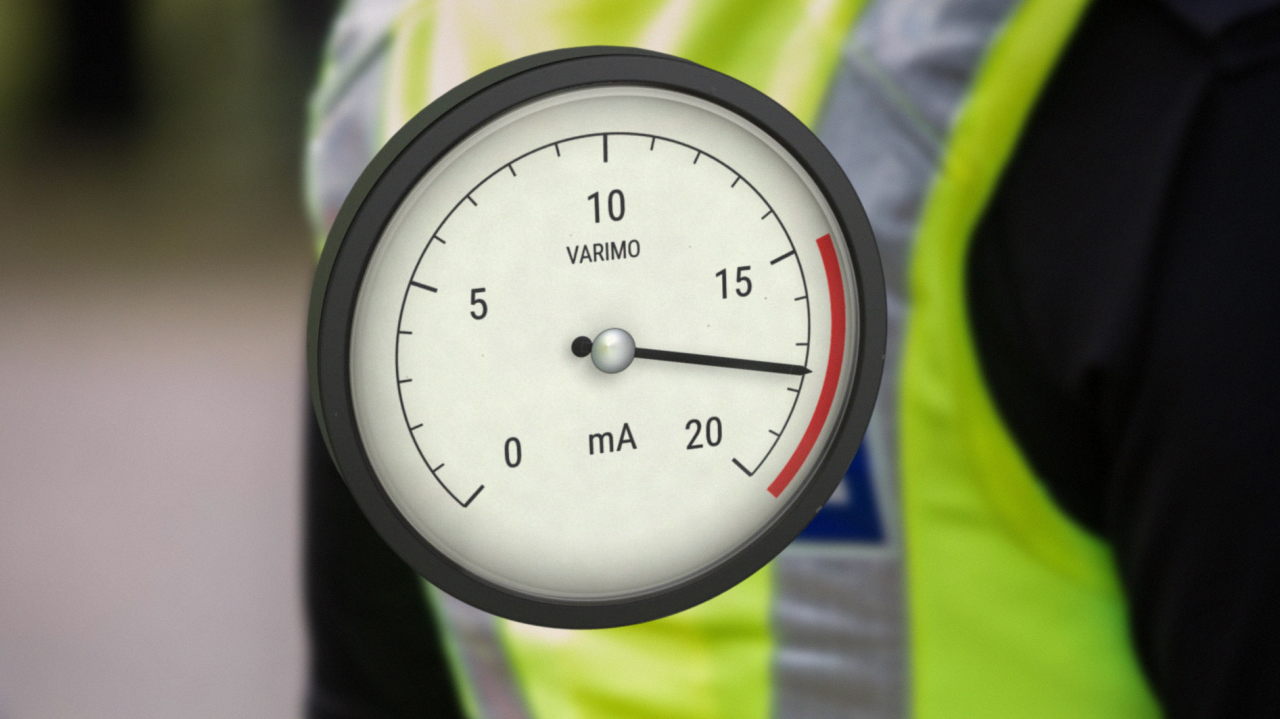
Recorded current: 17.5 mA
